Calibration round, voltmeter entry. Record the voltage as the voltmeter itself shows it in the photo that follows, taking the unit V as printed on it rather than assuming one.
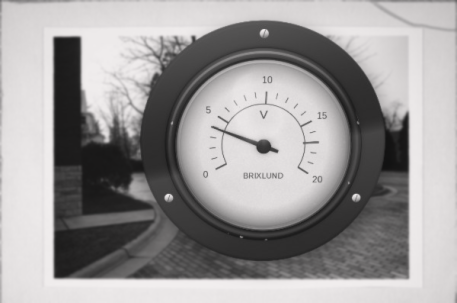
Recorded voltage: 4 V
